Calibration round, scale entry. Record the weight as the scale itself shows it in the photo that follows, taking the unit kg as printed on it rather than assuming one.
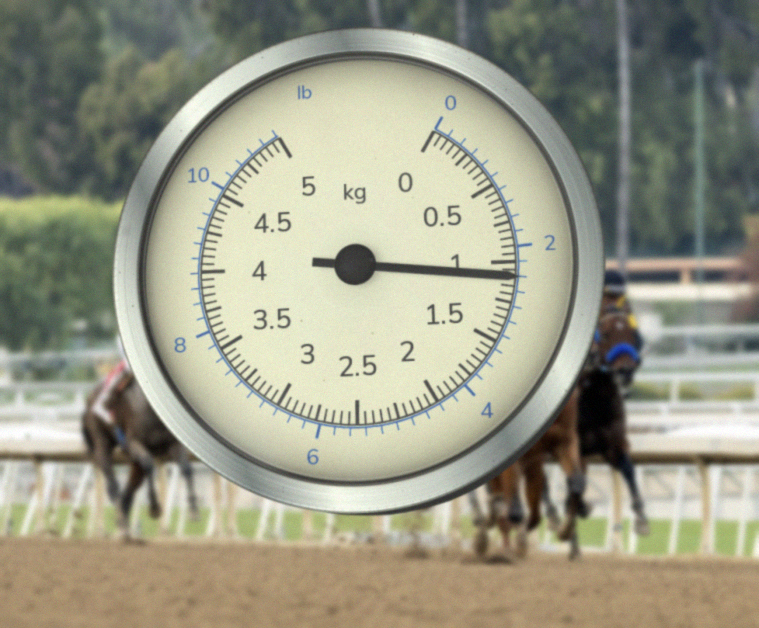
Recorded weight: 1.1 kg
